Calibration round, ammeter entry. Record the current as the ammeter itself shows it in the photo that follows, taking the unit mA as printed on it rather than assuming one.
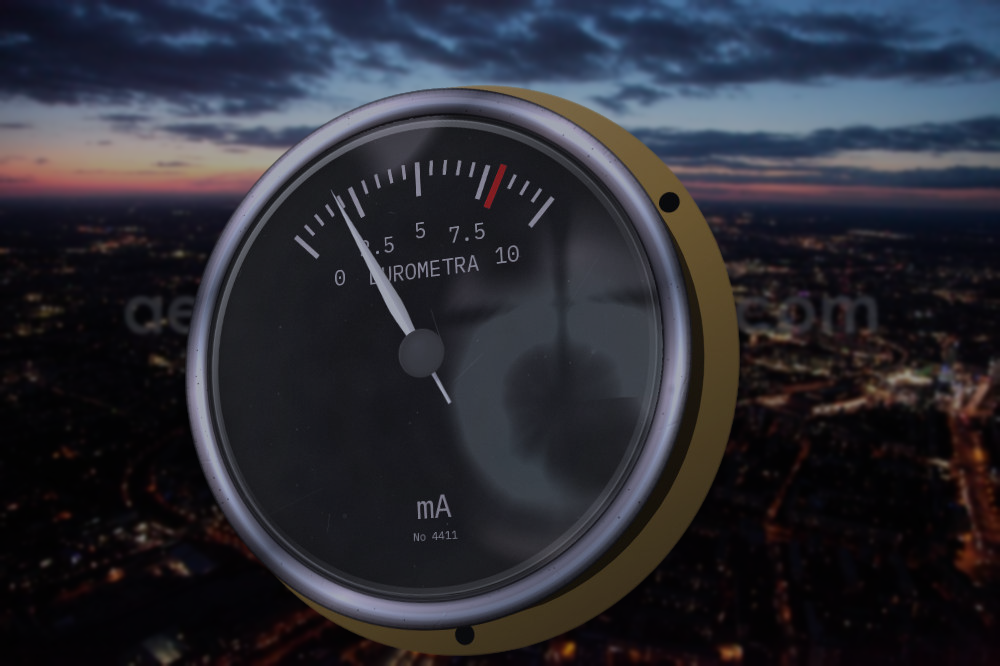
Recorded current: 2 mA
